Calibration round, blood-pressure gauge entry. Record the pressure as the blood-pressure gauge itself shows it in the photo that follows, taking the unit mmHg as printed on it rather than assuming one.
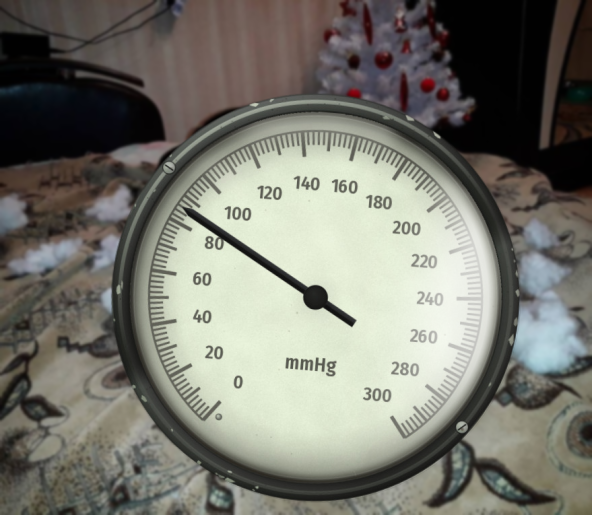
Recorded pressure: 86 mmHg
